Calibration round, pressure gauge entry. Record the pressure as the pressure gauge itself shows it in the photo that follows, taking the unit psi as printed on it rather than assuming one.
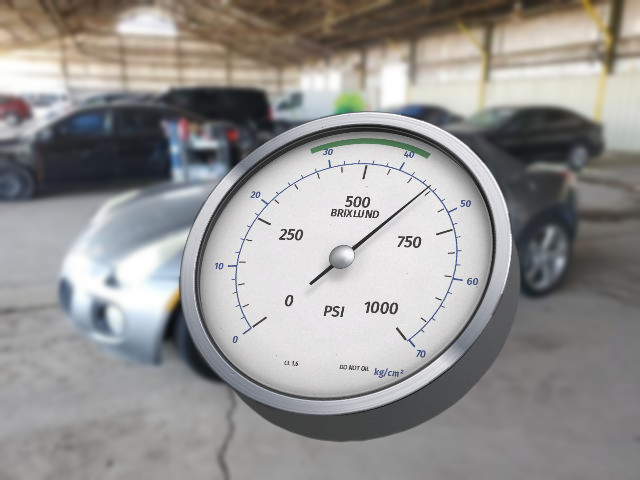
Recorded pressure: 650 psi
